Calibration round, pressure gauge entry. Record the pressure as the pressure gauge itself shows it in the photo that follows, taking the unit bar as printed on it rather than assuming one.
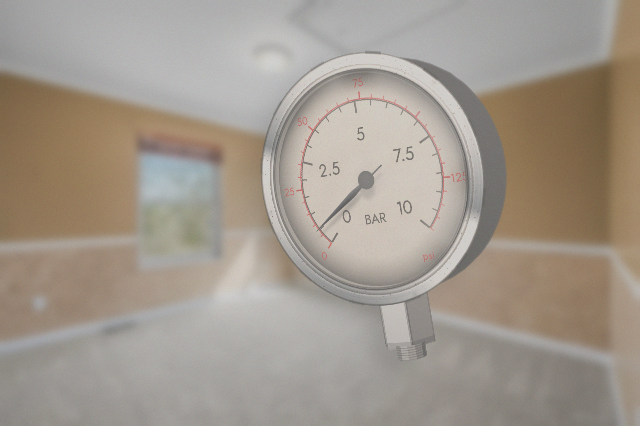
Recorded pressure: 0.5 bar
